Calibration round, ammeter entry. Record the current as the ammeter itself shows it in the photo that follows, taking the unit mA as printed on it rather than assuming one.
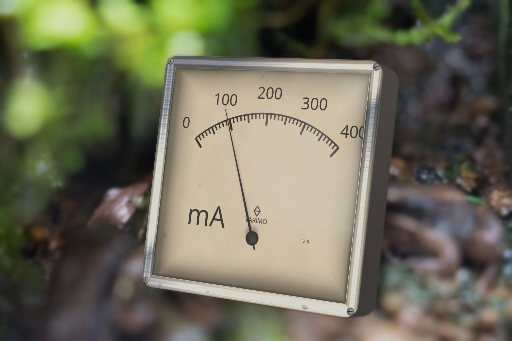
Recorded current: 100 mA
